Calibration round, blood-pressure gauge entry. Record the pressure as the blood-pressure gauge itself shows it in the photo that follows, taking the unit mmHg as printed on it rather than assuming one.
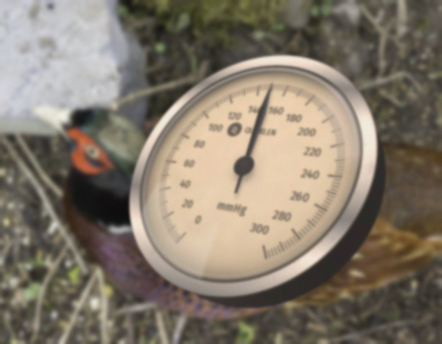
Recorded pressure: 150 mmHg
